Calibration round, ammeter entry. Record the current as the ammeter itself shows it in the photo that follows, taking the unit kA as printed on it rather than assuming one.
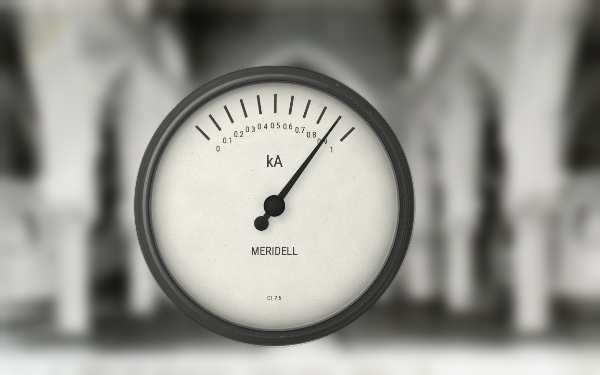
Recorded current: 0.9 kA
